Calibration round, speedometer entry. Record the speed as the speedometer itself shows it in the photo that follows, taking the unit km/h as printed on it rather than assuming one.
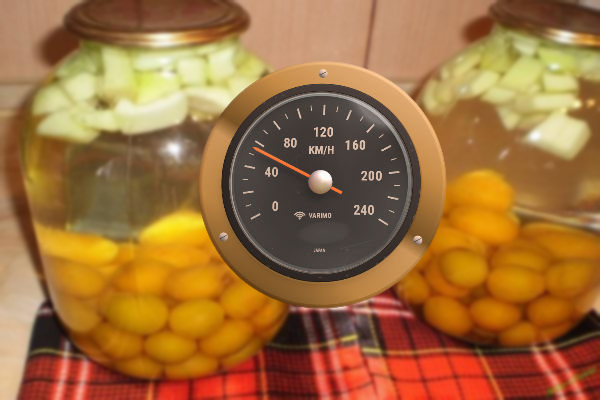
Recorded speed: 55 km/h
